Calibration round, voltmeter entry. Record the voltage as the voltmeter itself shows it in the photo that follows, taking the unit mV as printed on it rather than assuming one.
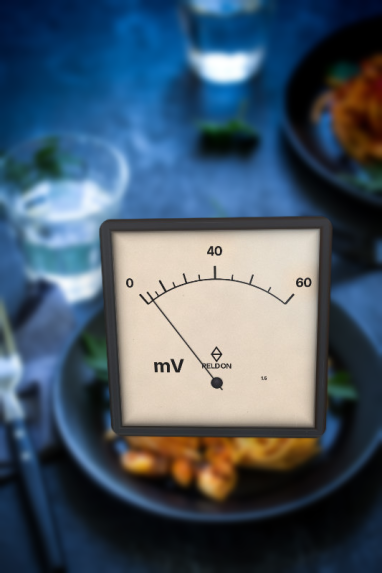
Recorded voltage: 10 mV
